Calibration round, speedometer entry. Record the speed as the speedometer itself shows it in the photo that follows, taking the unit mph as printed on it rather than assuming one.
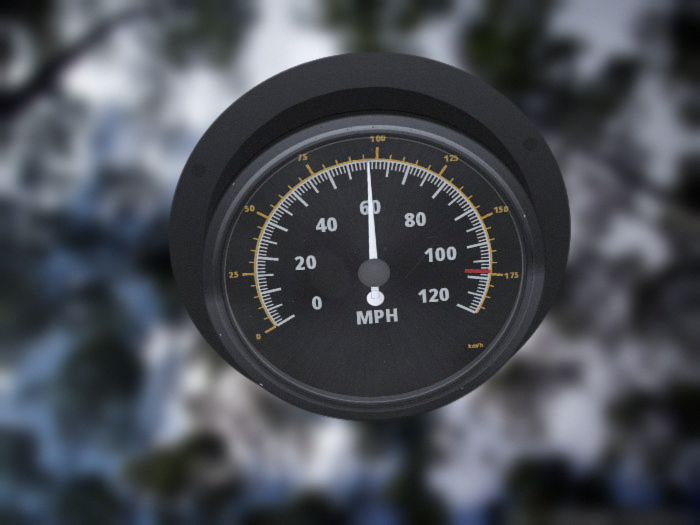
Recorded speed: 60 mph
